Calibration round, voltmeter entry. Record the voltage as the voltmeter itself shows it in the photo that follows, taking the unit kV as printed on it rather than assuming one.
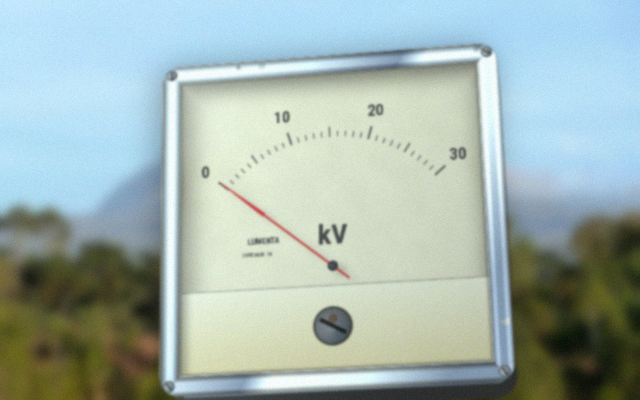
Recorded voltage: 0 kV
